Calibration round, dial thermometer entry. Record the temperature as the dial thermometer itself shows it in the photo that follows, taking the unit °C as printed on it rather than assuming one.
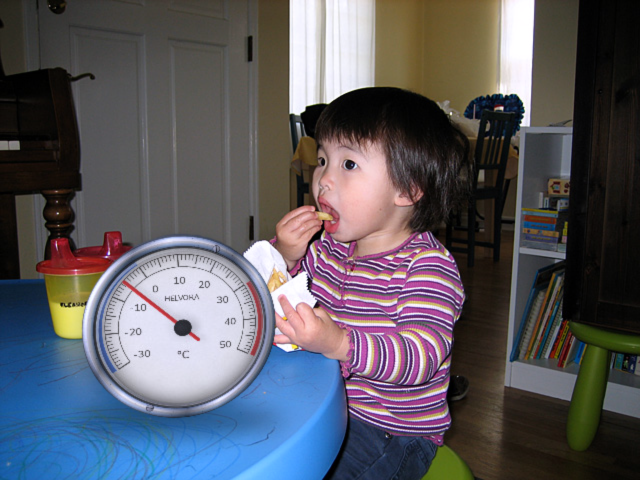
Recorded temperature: -5 °C
